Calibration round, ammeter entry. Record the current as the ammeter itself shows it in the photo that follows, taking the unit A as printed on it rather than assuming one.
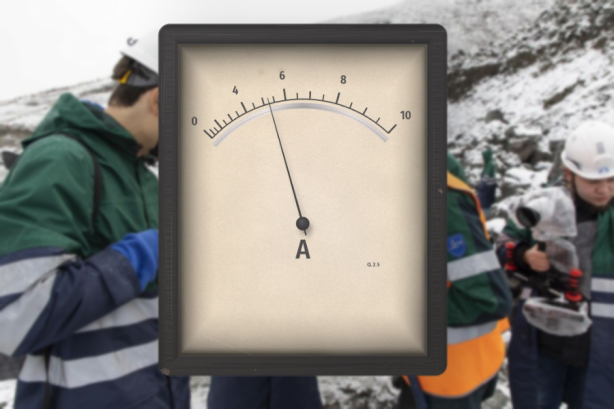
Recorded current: 5.25 A
